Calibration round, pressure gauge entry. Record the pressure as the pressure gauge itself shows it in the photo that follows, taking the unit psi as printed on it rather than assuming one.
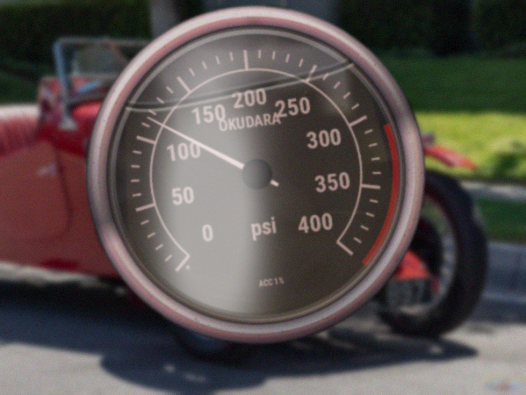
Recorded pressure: 115 psi
